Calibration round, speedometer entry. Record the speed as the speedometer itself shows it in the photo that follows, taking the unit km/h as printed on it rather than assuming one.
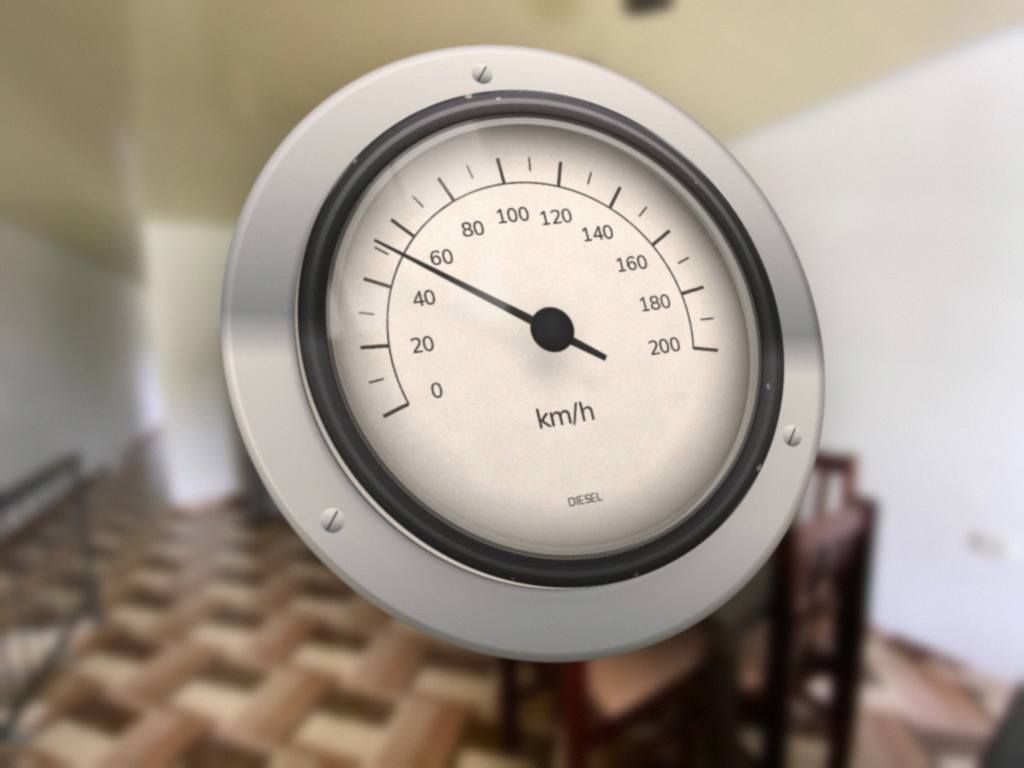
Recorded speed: 50 km/h
